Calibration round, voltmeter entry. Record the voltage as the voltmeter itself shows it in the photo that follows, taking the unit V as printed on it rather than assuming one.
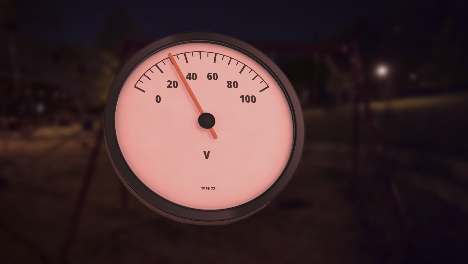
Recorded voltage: 30 V
